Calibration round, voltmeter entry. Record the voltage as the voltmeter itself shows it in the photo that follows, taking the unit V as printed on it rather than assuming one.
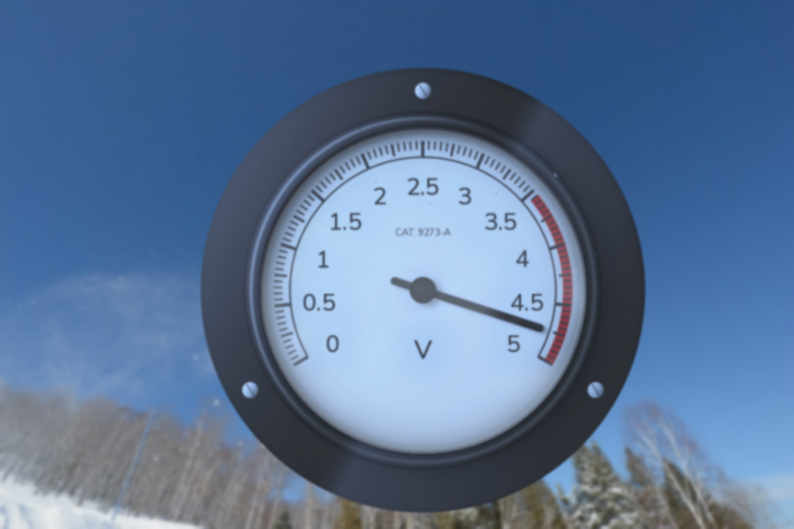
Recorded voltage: 4.75 V
